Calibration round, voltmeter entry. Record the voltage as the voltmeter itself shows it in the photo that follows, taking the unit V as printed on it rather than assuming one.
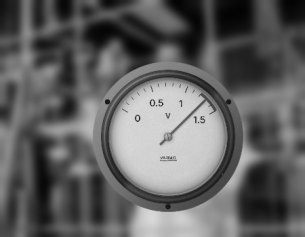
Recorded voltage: 1.3 V
